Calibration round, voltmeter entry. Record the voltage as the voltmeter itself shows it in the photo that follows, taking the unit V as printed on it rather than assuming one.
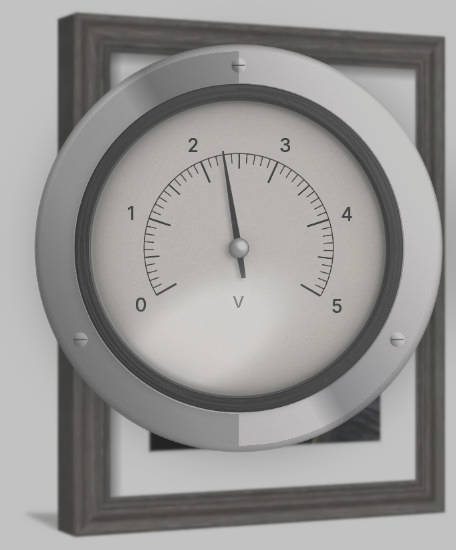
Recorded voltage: 2.3 V
